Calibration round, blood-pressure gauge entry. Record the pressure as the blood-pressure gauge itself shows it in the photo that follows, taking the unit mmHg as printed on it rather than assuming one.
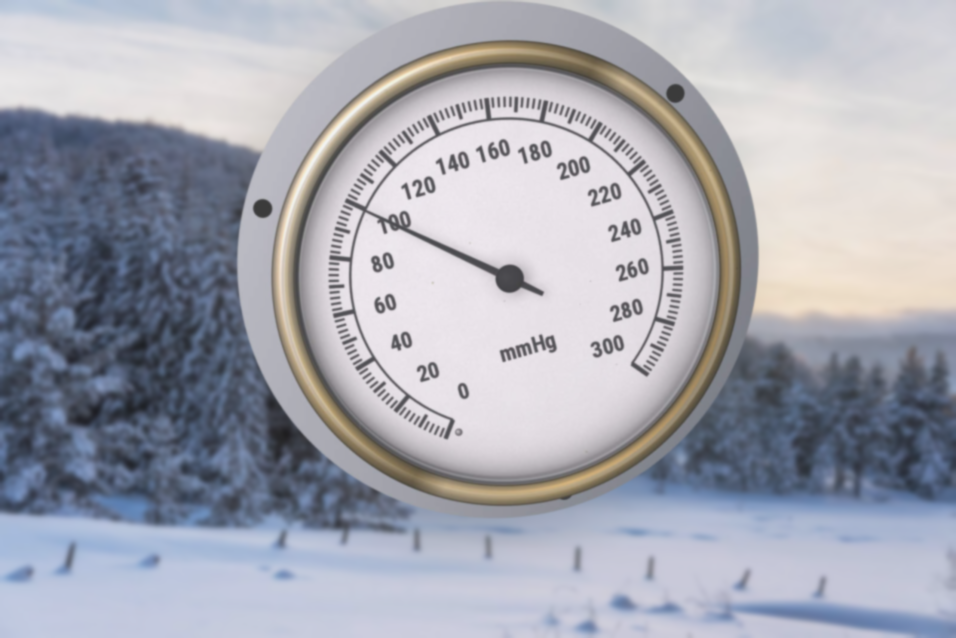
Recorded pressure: 100 mmHg
